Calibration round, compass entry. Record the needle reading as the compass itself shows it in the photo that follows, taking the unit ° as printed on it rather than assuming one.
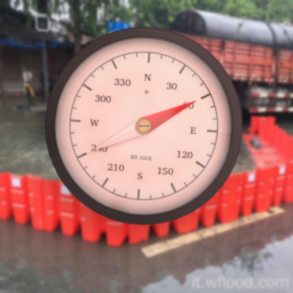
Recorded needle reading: 60 °
